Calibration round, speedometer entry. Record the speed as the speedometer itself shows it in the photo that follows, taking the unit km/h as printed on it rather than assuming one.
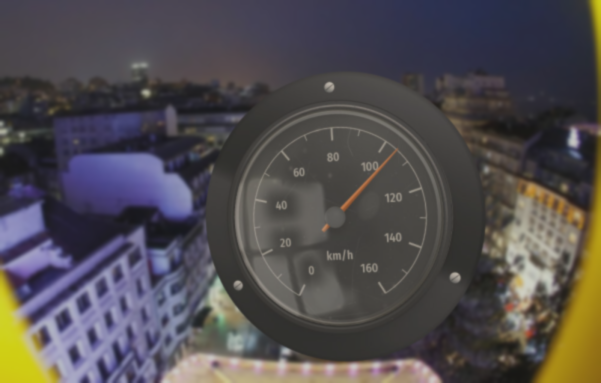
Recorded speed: 105 km/h
